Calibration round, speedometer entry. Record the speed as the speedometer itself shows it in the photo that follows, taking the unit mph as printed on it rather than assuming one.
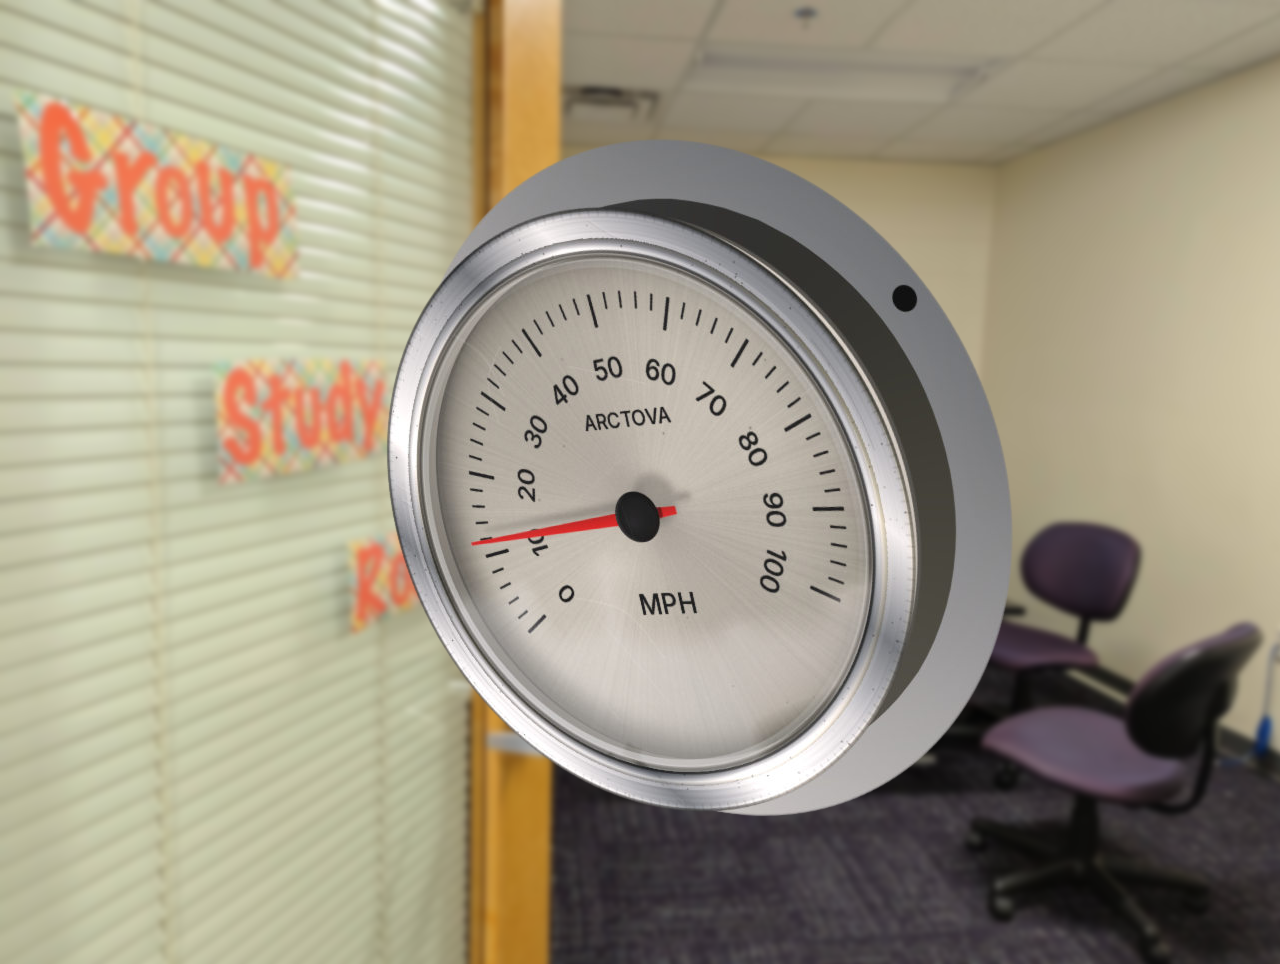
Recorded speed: 12 mph
